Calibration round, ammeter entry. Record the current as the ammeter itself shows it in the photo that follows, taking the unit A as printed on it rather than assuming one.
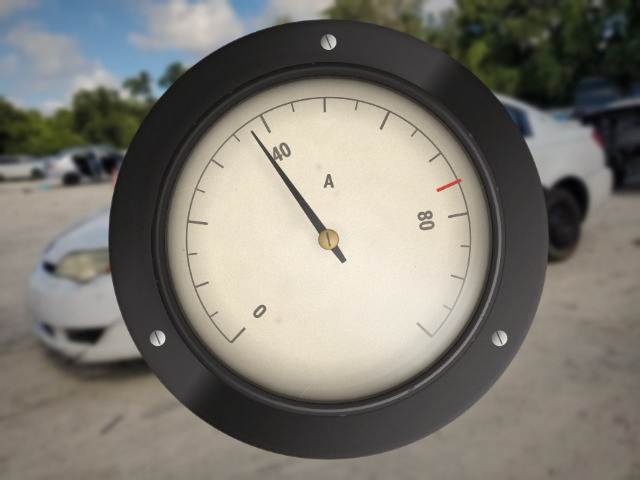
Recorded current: 37.5 A
